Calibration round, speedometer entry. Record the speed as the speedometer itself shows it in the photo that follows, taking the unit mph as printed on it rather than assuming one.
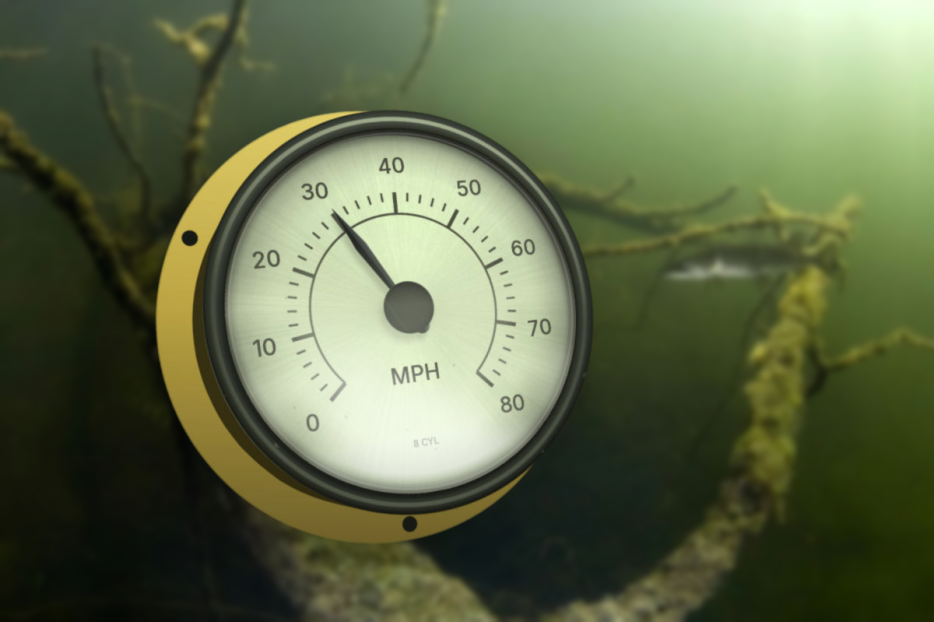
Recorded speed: 30 mph
